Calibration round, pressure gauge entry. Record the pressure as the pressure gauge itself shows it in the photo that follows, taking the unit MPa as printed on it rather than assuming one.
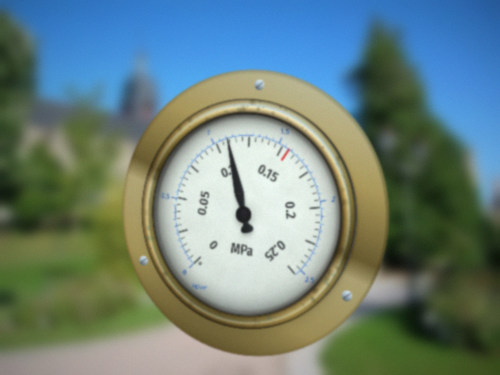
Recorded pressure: 0.11 MPa
